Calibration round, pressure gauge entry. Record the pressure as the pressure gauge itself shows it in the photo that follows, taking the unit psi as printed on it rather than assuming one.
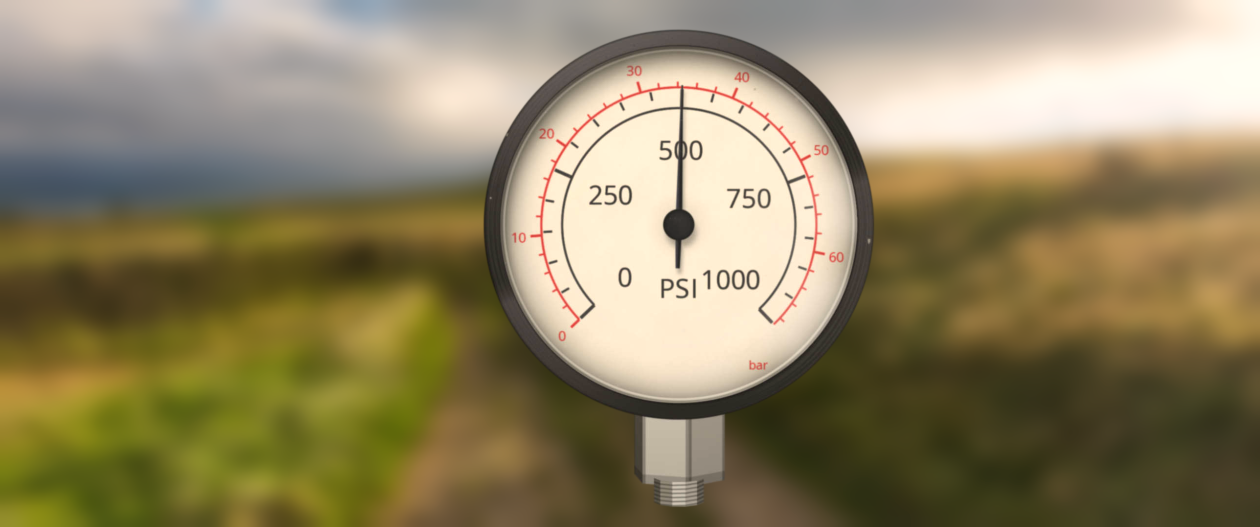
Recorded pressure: 500 psi
